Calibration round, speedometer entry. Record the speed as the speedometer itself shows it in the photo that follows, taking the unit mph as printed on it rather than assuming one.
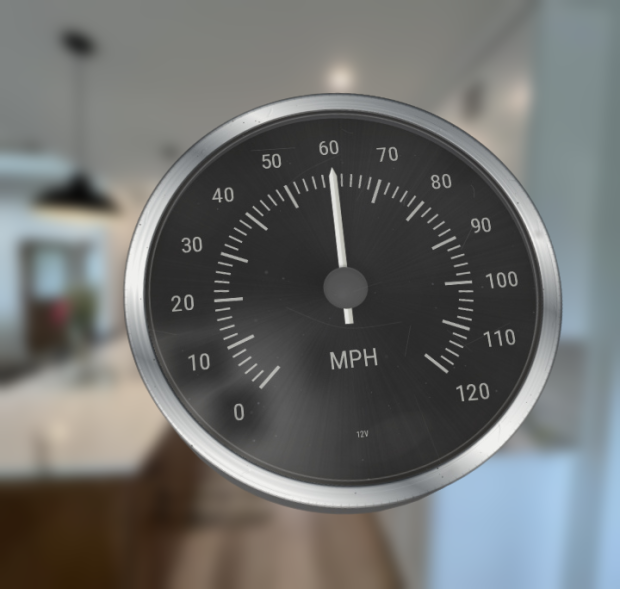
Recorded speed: 60 mph
